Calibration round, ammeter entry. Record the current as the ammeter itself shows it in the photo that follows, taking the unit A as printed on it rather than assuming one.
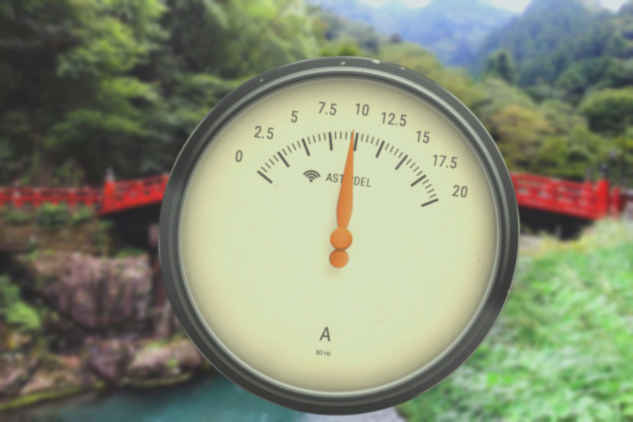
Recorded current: 9.5 A
